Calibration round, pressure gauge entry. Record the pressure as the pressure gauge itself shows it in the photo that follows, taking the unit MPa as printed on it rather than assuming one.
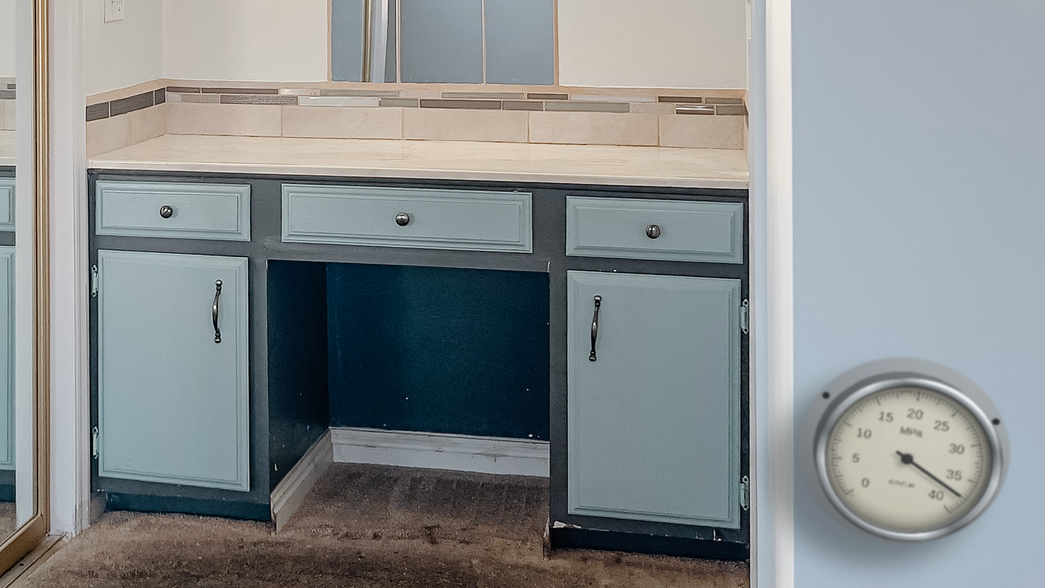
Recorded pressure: 37.5 MPa
